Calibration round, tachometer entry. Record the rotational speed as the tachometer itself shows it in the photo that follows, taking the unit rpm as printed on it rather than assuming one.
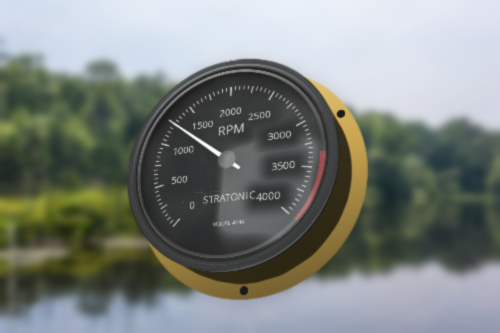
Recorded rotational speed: 1250 rpm
